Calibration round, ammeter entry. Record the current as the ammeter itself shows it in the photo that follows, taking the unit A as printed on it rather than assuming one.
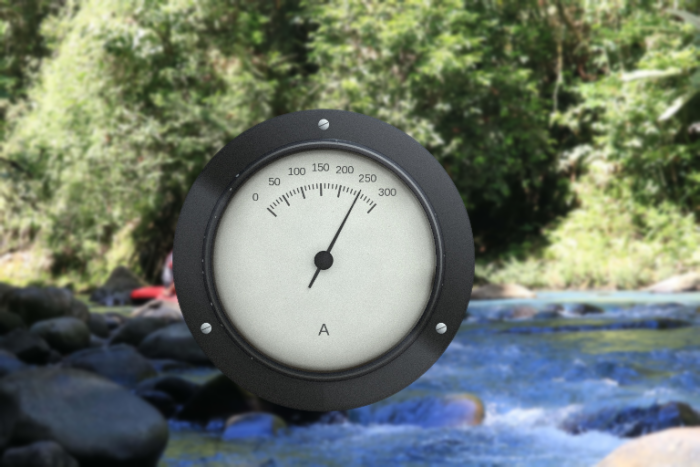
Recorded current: 250 A
